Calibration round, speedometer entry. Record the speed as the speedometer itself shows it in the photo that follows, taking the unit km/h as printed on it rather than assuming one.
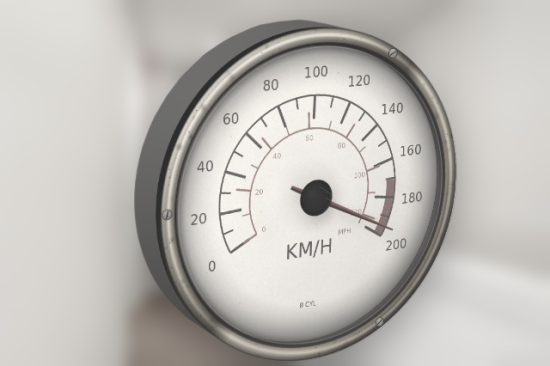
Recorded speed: 195 km/h
